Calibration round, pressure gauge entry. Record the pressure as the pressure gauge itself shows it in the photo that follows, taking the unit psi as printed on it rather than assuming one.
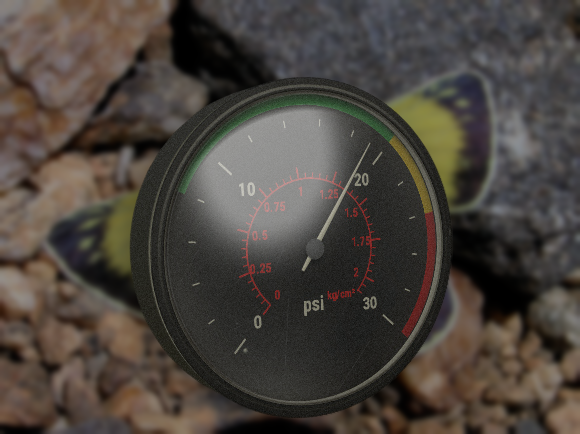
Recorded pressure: 19 psi
